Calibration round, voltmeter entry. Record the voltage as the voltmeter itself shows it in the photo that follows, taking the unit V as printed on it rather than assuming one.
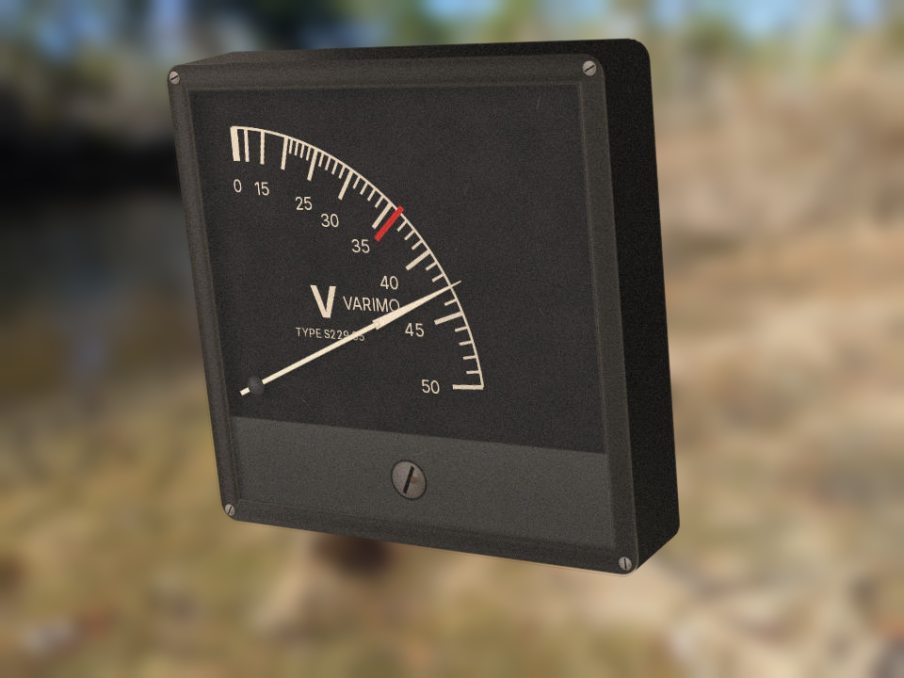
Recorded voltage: 43 V
